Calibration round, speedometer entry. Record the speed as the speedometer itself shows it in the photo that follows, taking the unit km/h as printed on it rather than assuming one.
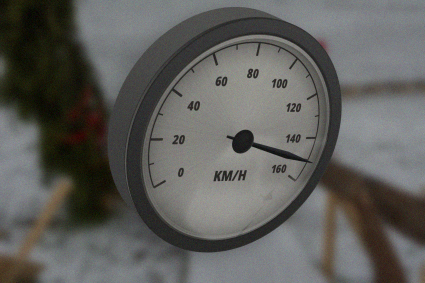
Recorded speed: 150 km/h
